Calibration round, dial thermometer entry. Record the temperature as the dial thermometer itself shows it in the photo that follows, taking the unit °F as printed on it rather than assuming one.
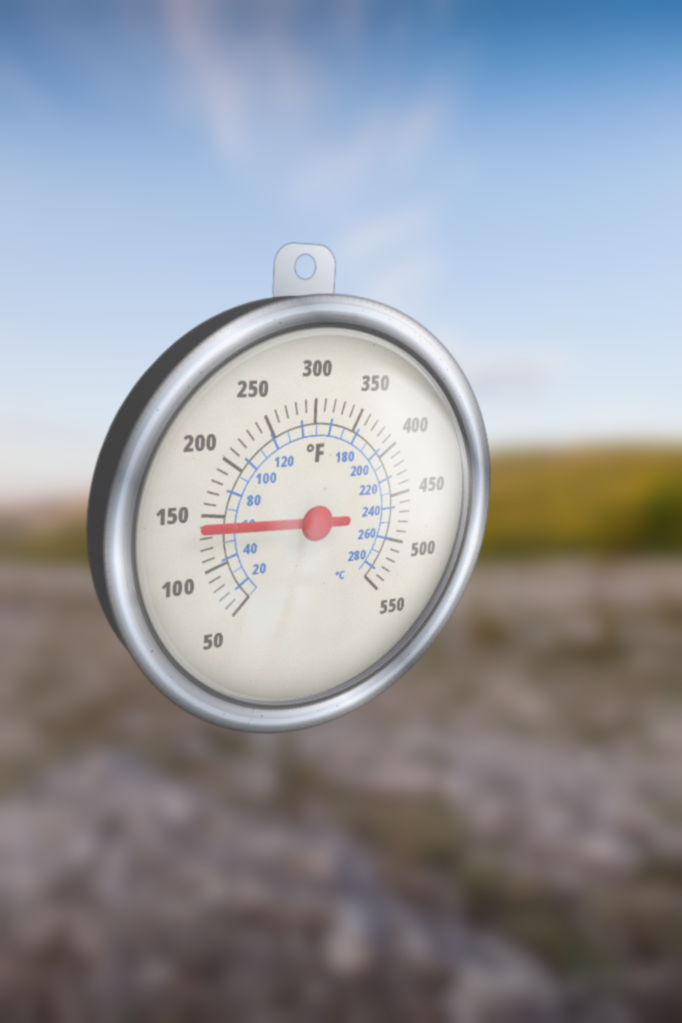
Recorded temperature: 140 °F
